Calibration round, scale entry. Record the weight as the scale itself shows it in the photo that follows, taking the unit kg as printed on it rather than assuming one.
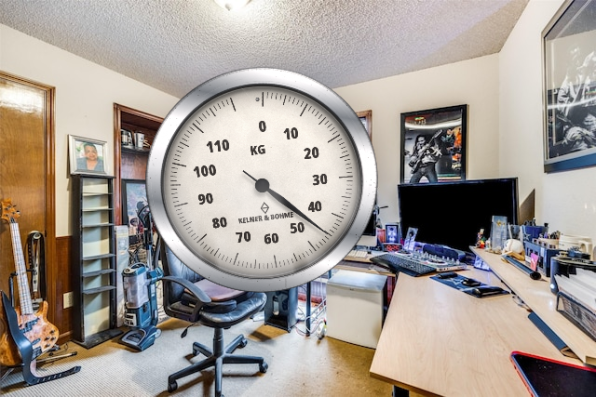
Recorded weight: 45 kg
